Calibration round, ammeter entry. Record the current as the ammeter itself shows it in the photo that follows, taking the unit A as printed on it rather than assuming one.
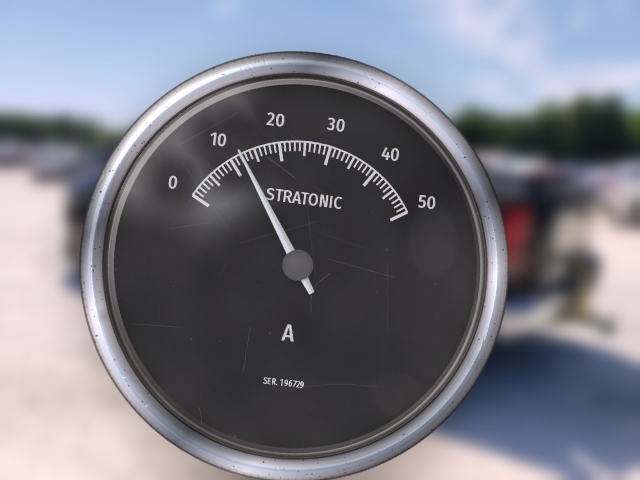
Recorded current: 12 A
